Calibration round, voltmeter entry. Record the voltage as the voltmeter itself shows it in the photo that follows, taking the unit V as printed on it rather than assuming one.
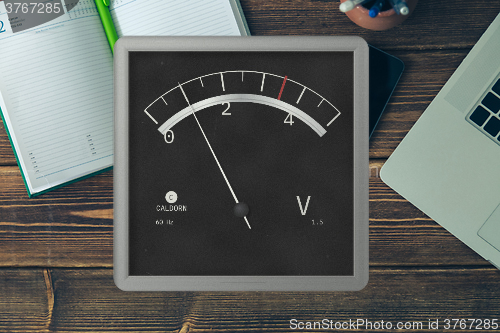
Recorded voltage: 1 V
